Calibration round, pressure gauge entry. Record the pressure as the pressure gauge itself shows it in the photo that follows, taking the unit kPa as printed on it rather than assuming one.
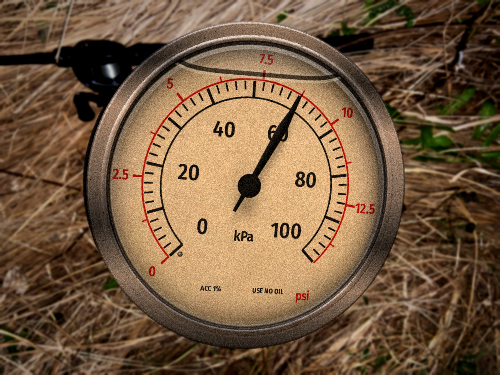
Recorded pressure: 60 kPa
